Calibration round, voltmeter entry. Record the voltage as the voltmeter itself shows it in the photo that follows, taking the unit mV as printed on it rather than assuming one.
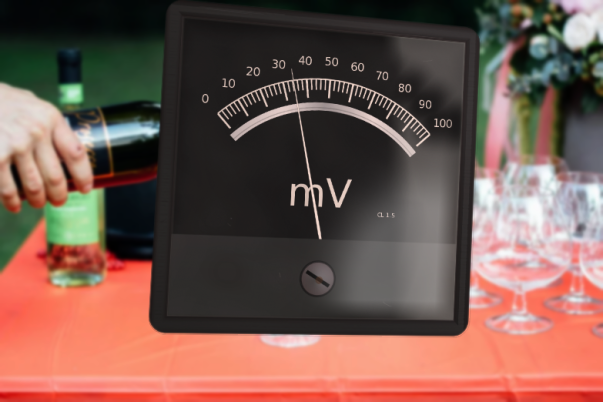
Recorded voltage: 34 mV
